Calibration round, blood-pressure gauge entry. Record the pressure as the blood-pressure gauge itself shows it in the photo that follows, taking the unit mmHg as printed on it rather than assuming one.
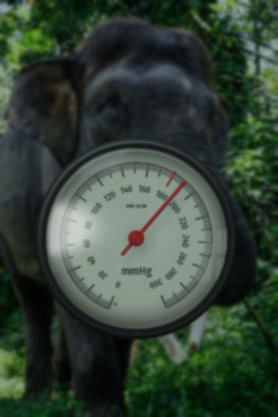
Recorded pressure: 190 mmHg
